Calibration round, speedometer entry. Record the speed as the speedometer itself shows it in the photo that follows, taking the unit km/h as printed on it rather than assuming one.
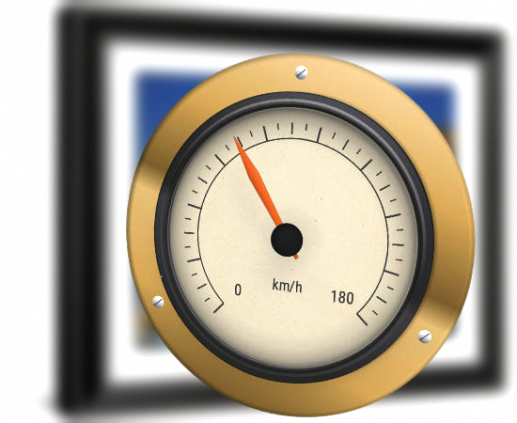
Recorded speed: 70 km/h
